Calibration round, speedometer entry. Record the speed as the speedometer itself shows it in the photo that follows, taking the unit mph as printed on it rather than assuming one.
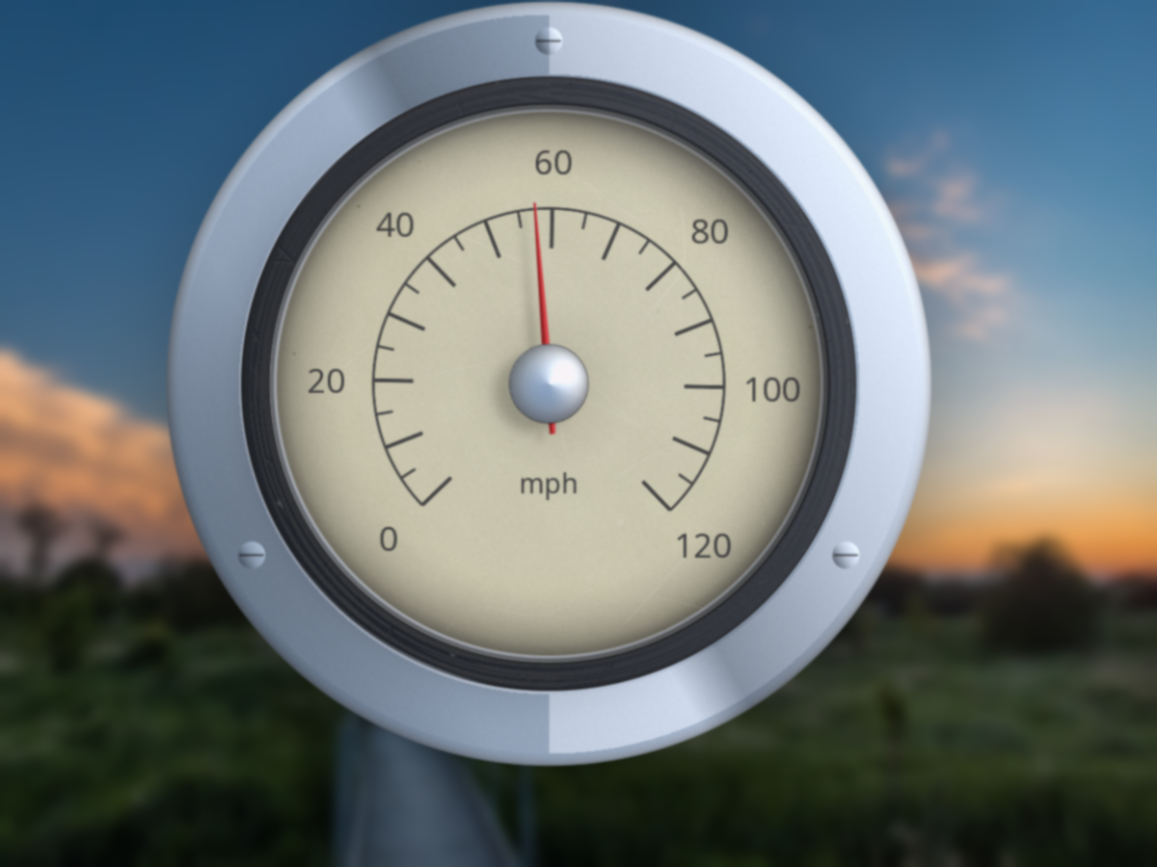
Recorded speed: 57.5 mph
